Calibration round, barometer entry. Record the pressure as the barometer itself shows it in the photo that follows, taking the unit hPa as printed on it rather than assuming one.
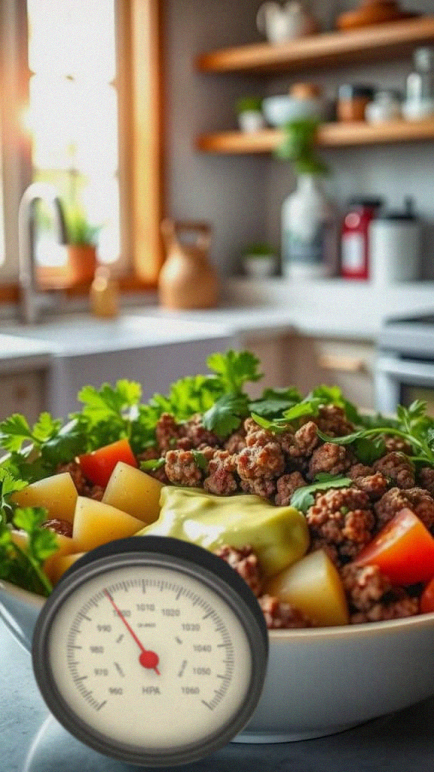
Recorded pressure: 1000 hPa
